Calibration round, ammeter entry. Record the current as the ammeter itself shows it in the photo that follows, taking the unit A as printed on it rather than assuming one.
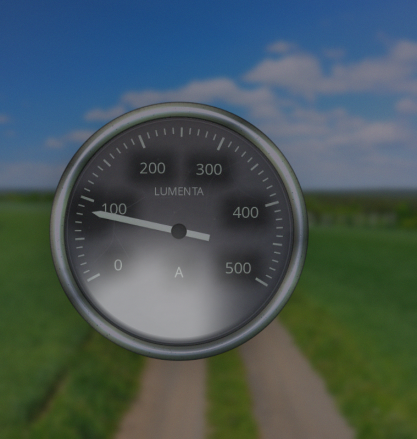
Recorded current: 85 A
